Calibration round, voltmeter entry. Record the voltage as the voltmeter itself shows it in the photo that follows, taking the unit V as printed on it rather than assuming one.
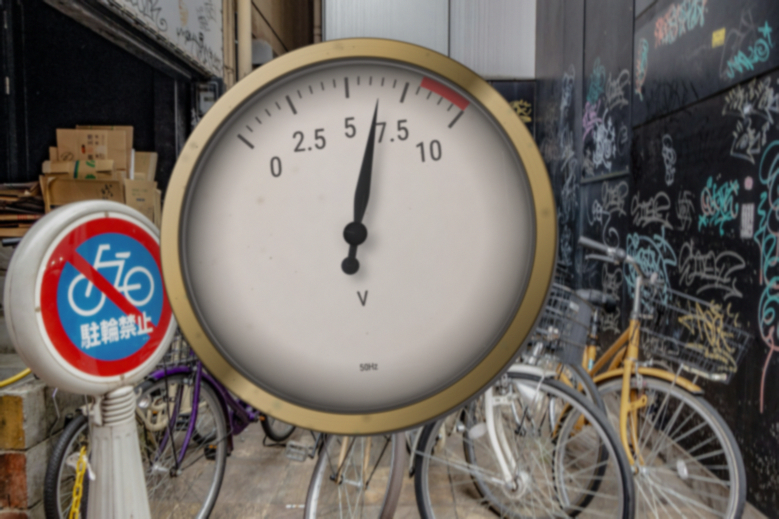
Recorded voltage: 6.5 V
